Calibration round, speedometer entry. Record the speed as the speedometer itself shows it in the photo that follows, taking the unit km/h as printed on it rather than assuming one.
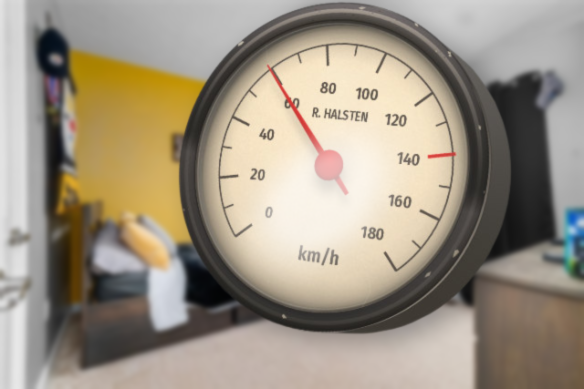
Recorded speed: 60 km/h
